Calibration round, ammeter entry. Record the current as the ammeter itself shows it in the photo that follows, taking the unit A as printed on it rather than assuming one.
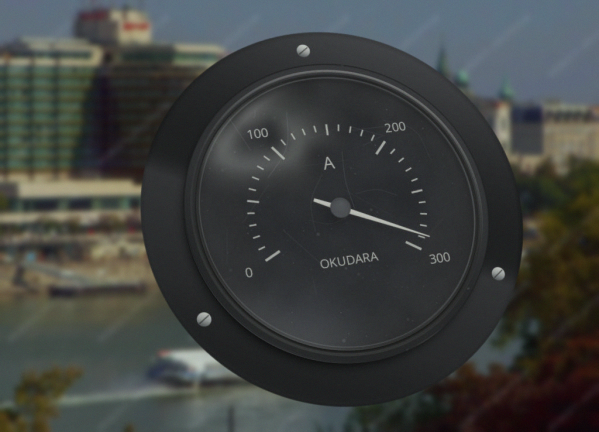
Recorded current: 290 A
